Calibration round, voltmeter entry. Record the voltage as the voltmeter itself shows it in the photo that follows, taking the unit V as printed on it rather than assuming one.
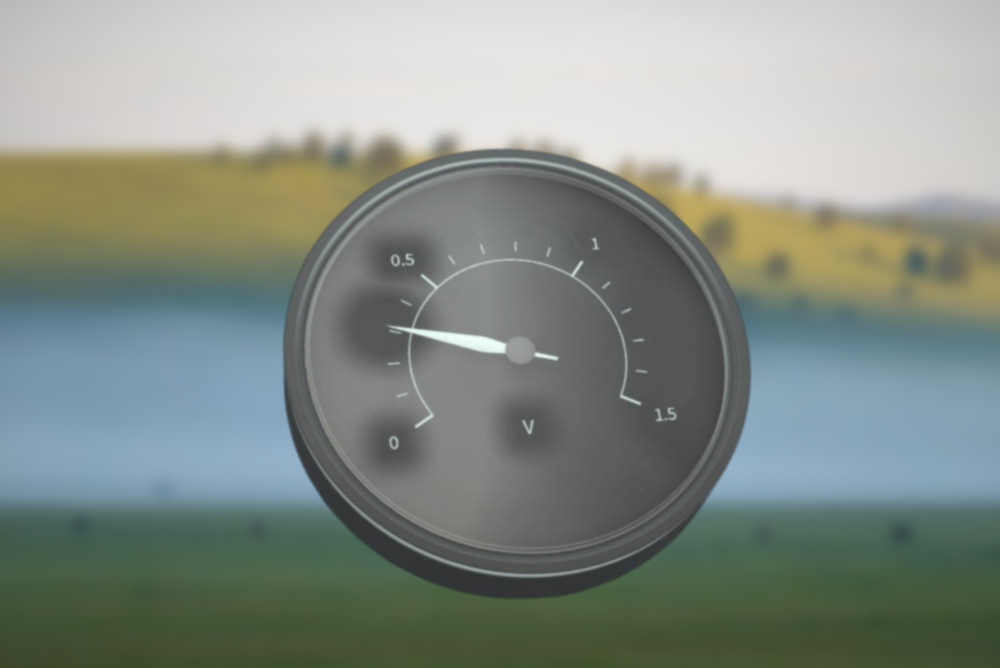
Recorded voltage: 0.3 V
